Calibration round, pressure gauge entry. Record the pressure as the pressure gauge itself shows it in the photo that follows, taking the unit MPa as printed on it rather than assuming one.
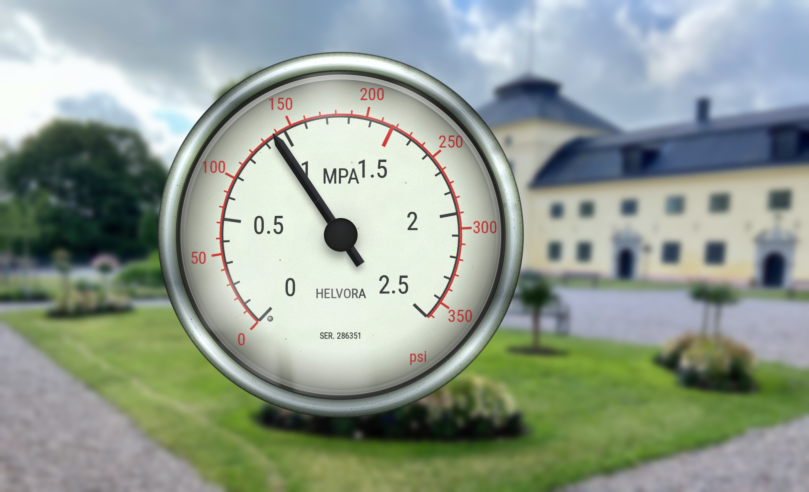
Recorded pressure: 0.95 MPa
